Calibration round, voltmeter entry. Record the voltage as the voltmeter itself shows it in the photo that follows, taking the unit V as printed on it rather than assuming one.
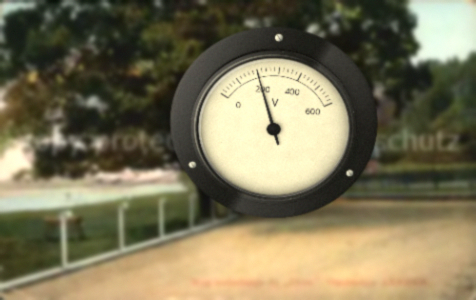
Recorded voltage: 200 V
